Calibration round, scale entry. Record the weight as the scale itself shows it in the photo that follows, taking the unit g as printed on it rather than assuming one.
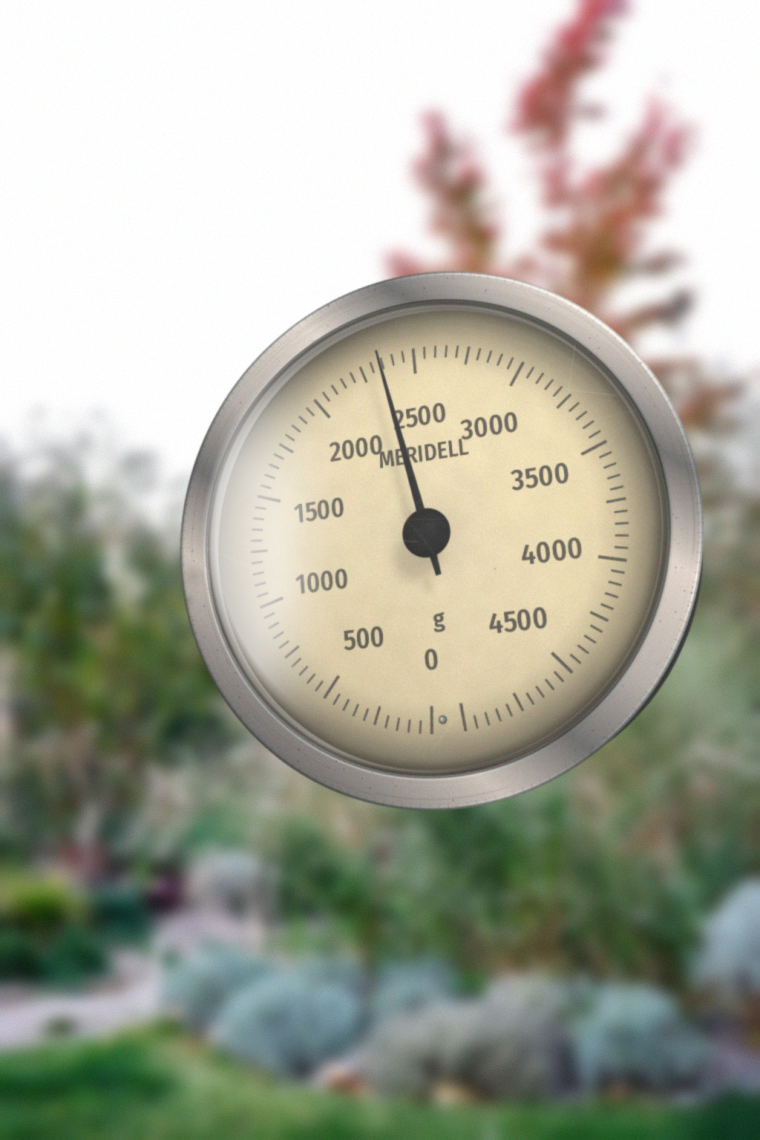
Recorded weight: 2350 g
